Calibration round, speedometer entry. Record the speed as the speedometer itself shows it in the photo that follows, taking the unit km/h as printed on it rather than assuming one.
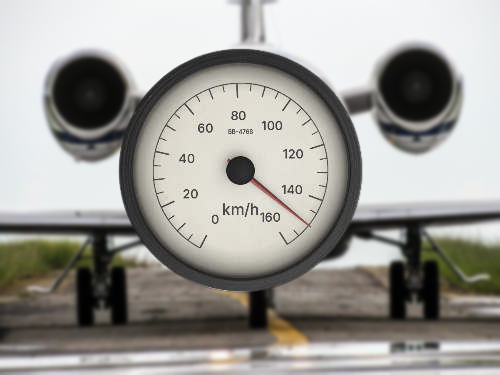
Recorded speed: 150 km/h
